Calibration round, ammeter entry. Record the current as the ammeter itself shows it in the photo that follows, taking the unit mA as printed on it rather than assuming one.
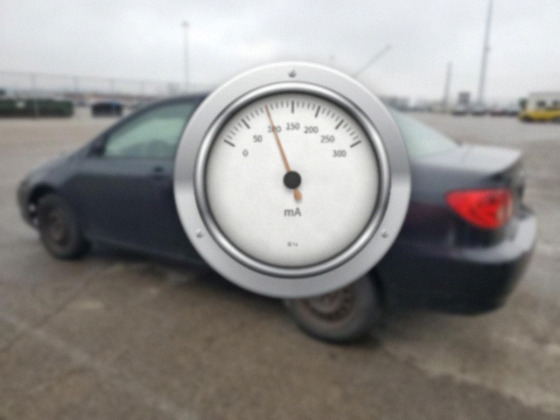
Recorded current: 100 mA
